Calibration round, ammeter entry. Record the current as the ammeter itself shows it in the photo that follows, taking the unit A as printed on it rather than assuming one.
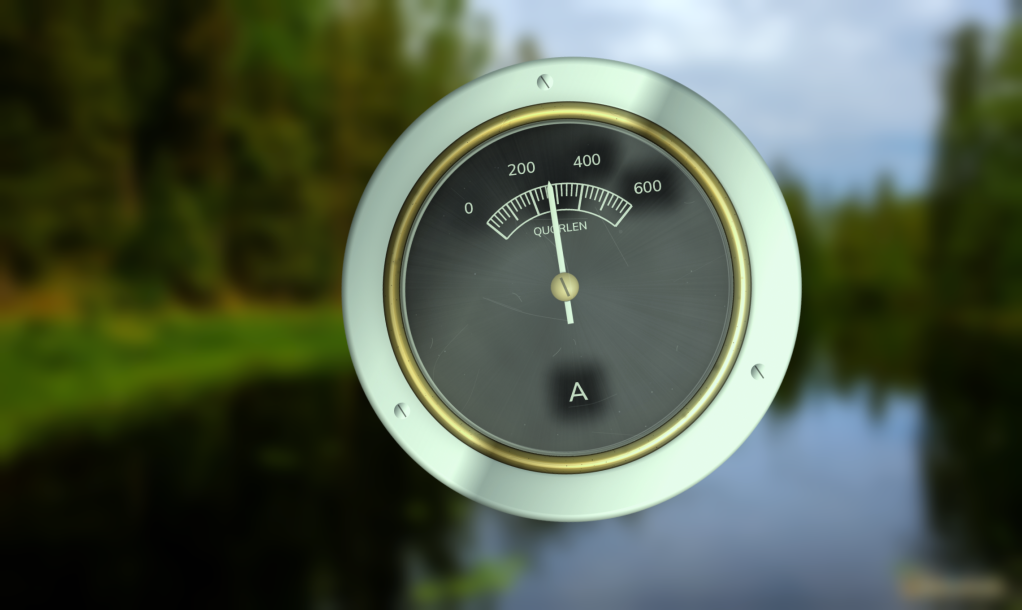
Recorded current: 280 A
